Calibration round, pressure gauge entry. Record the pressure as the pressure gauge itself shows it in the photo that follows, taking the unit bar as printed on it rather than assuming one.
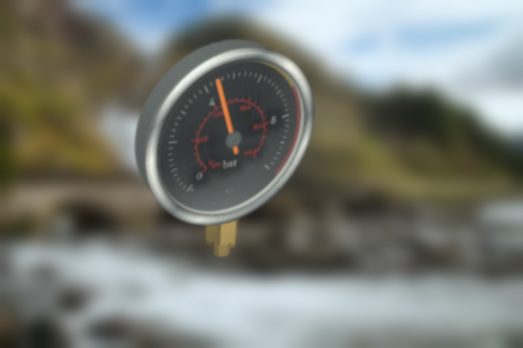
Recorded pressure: 4.4 bar
